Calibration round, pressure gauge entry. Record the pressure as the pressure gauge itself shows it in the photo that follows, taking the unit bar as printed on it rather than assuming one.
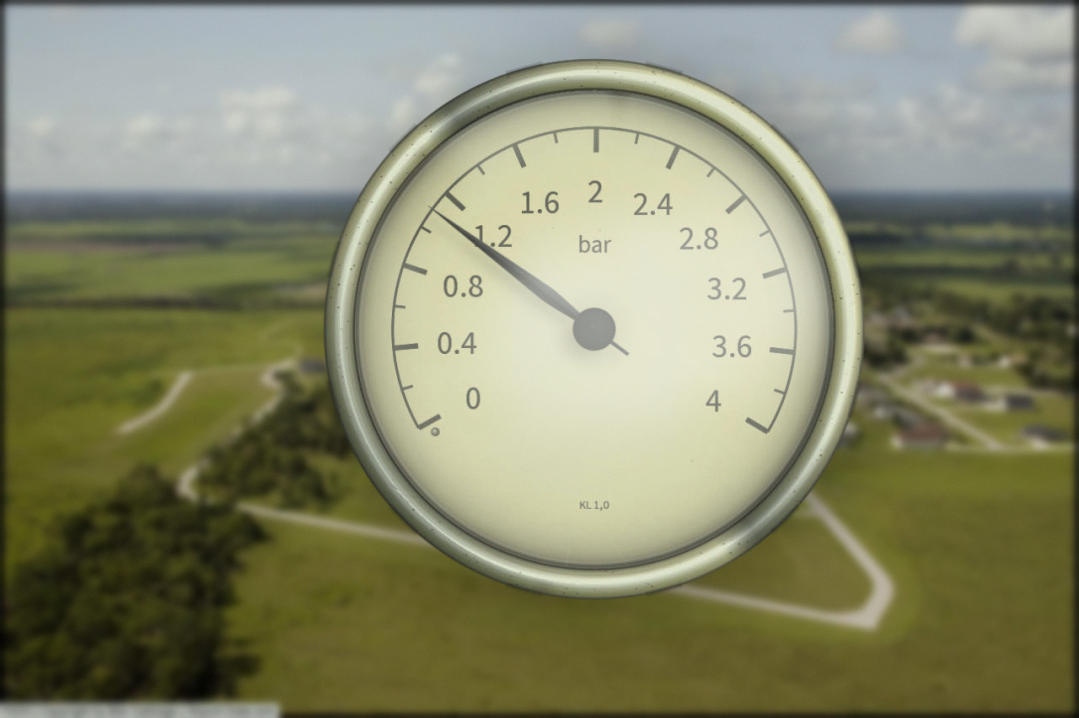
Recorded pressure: 1.1 bar
